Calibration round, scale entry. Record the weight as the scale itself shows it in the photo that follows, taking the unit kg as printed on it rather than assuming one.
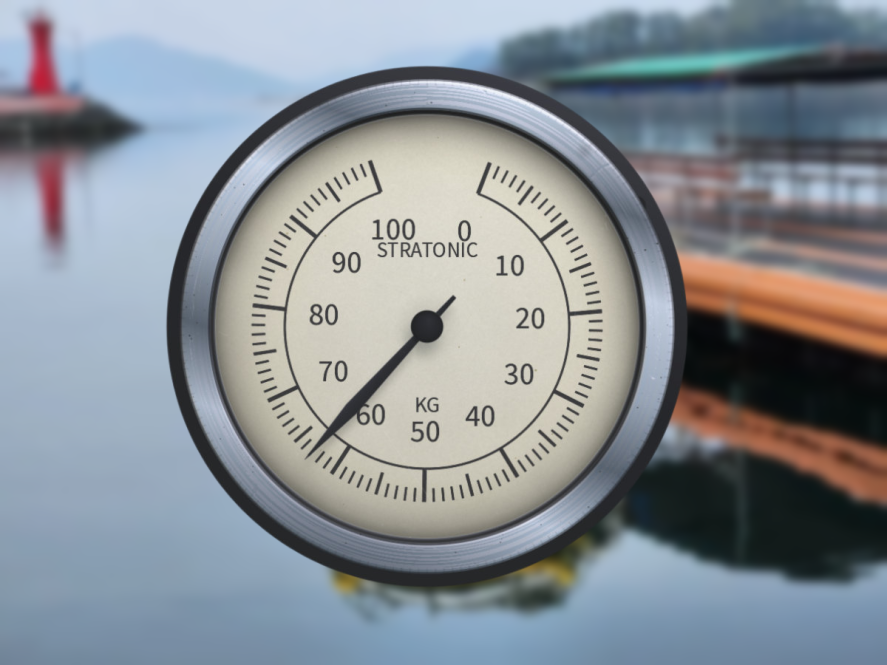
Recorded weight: 63 kg
